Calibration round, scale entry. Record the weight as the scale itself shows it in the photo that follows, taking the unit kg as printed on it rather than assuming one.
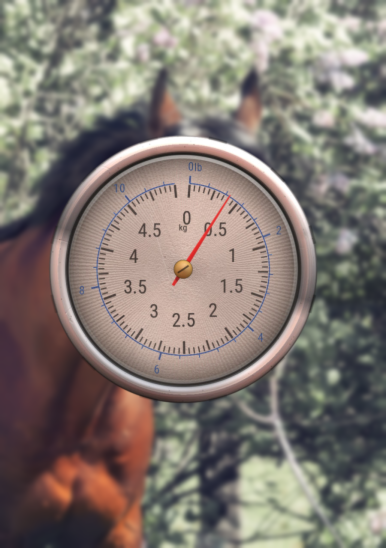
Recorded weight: 0.4 kg
